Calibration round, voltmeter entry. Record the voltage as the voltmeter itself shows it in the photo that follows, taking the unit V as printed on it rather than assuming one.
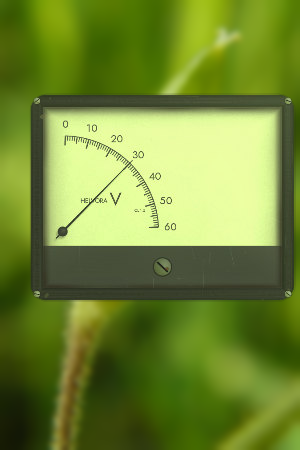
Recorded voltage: 30 V
